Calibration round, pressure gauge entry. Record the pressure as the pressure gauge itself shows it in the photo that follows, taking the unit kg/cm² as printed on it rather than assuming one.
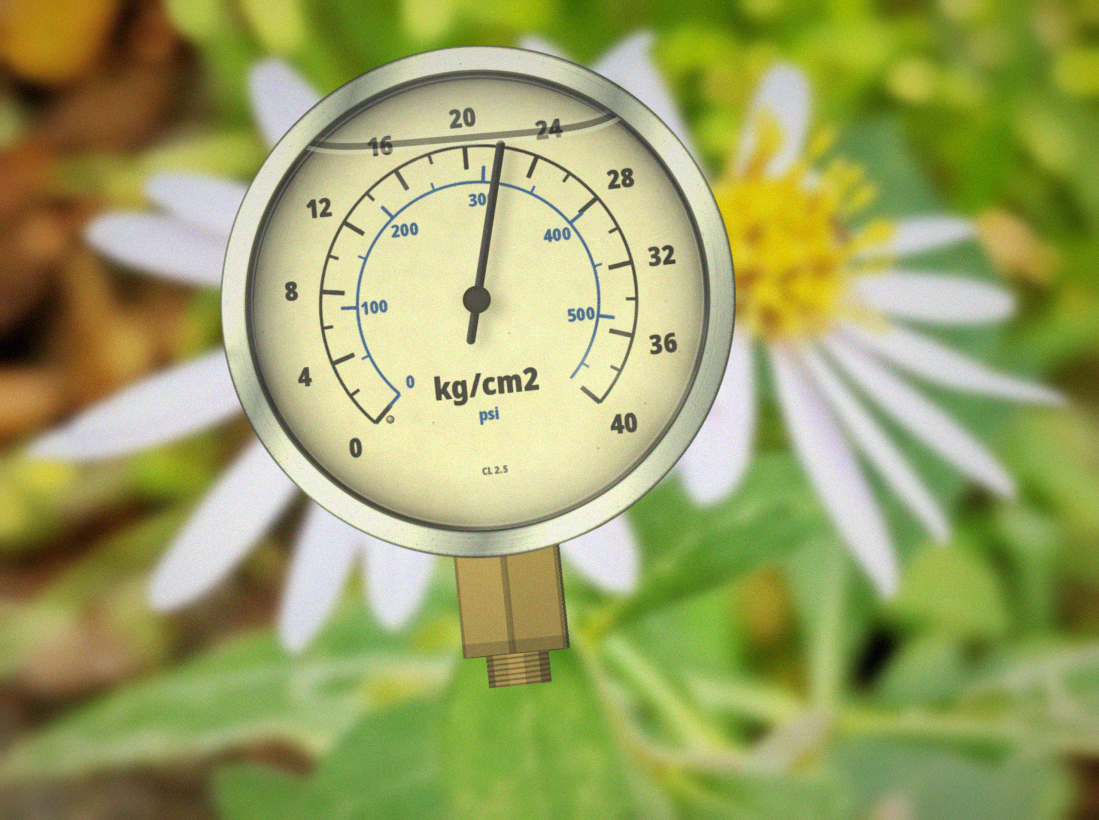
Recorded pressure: 22 kg/cm²
